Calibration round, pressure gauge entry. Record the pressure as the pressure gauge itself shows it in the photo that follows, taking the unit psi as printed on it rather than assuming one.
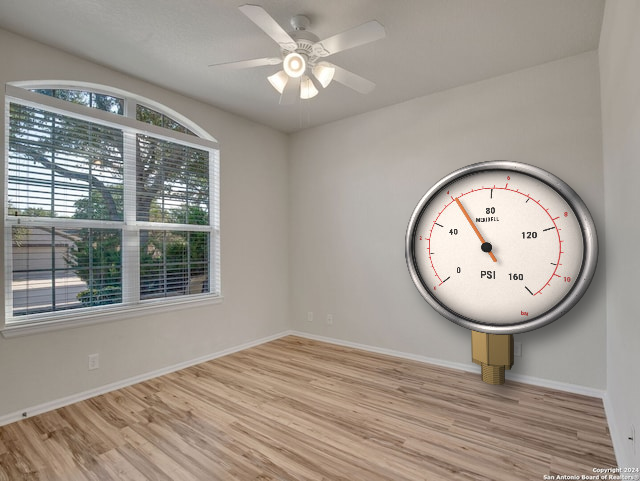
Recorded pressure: 60 psi
